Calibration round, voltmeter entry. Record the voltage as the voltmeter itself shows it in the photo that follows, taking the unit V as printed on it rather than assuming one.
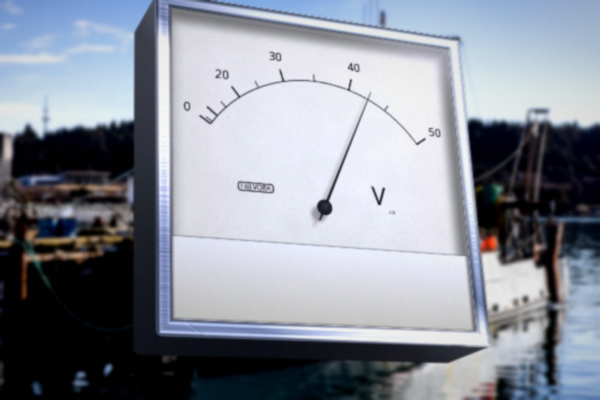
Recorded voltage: 42.5 V
